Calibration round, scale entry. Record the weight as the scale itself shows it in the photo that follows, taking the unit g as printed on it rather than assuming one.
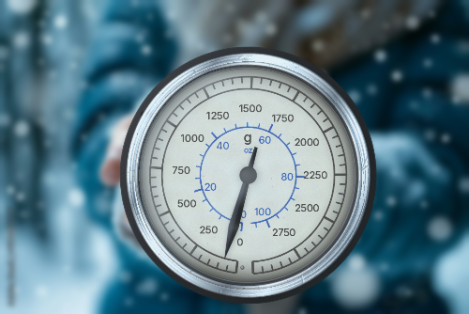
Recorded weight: 75 g
